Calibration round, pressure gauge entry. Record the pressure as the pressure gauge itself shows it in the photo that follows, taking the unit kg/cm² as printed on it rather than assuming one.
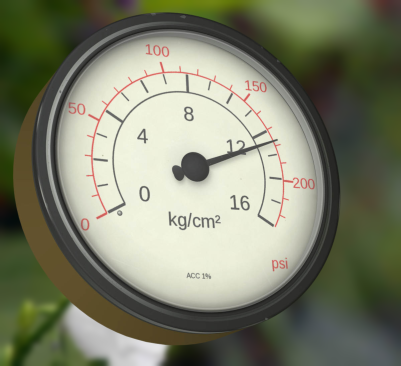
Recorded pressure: 12.5 kg/cm²
